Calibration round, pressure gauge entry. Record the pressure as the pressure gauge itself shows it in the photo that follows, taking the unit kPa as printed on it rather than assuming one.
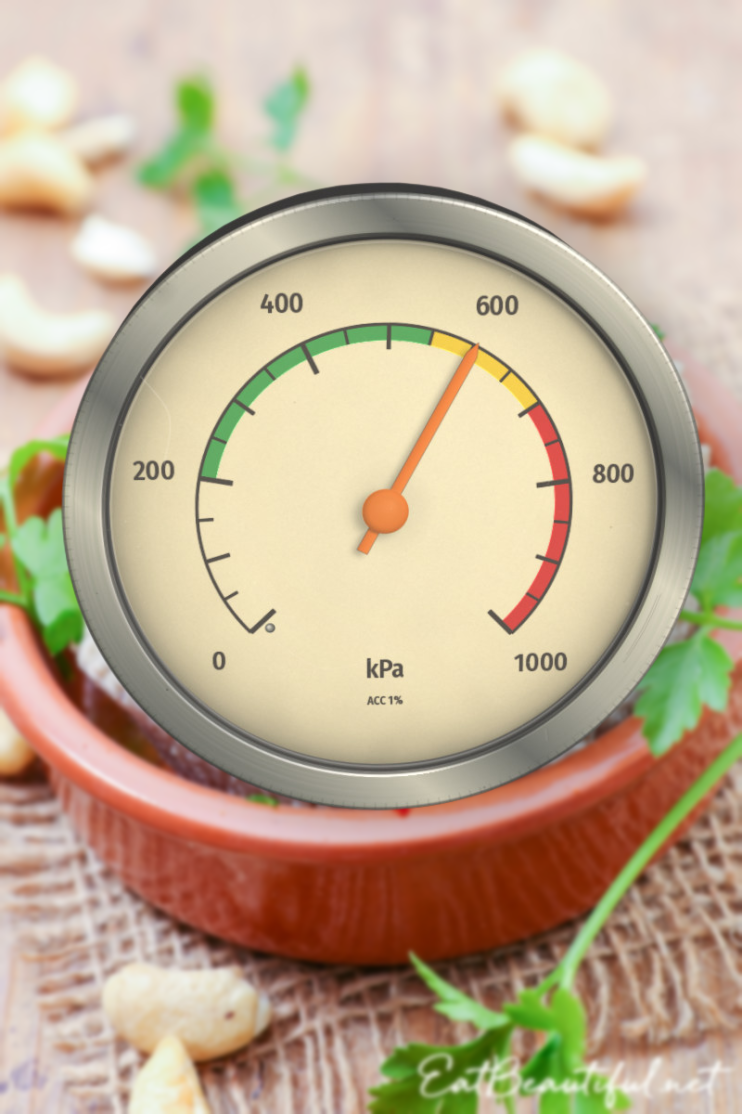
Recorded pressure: 600 kPa
